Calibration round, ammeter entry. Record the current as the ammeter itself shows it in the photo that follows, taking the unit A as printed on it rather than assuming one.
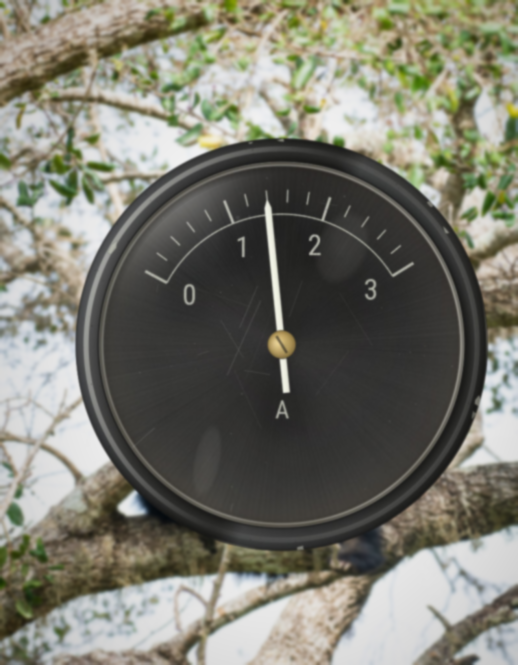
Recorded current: 1.4 A
